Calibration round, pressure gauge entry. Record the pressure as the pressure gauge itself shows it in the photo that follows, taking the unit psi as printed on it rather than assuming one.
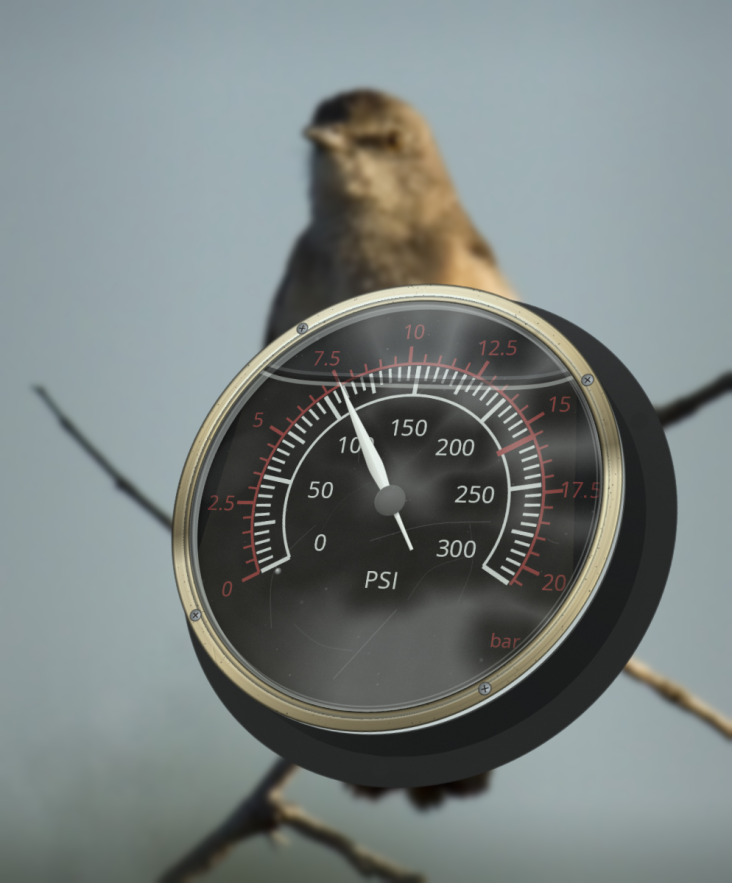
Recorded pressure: 110 psi
